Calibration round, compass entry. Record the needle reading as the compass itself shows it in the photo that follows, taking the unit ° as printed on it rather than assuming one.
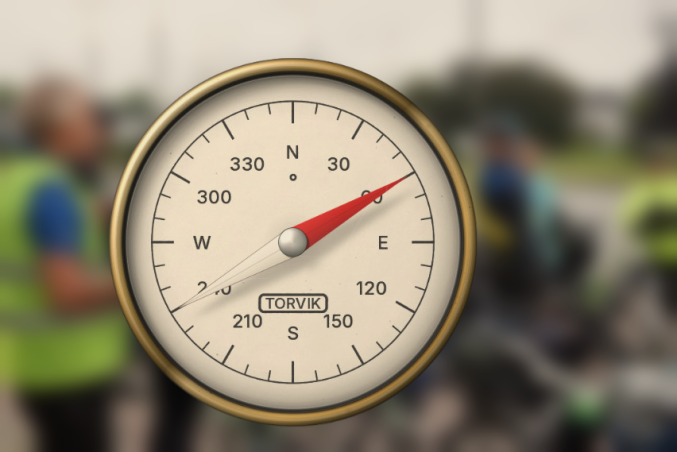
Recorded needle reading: 60 °
